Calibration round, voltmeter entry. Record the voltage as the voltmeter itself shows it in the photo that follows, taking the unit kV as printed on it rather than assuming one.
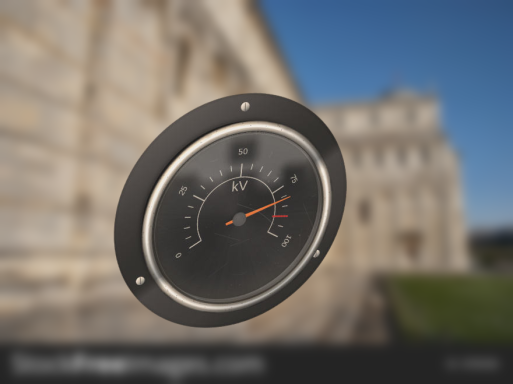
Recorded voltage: 80 kV
